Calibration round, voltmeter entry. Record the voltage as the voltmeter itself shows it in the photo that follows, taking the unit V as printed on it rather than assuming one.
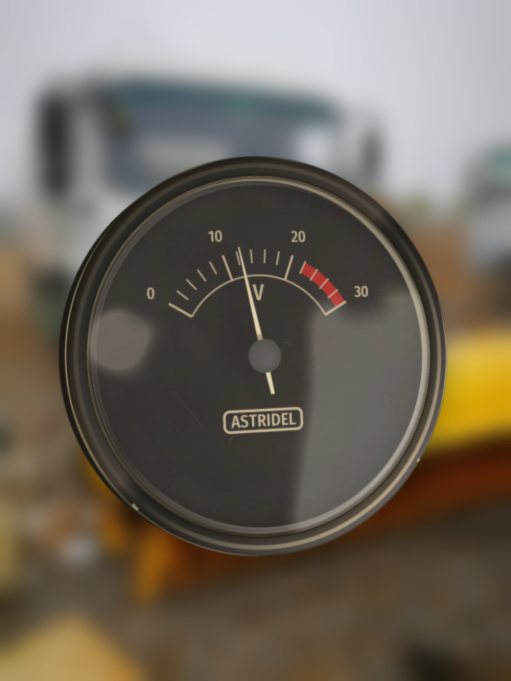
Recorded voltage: 12 V
